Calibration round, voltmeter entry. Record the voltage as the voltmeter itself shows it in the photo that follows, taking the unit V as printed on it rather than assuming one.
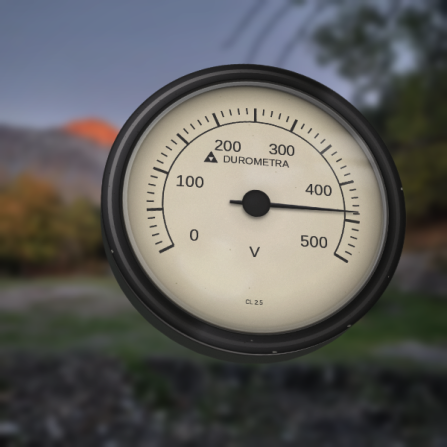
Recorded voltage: 440 V
